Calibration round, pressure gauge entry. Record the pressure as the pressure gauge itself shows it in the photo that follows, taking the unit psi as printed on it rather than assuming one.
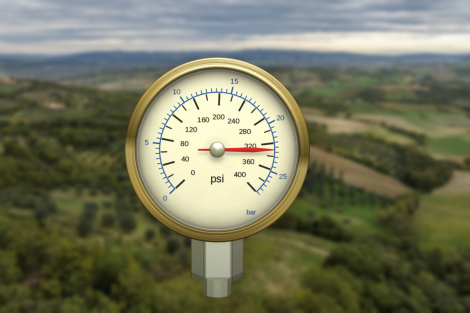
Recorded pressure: 330 psi
